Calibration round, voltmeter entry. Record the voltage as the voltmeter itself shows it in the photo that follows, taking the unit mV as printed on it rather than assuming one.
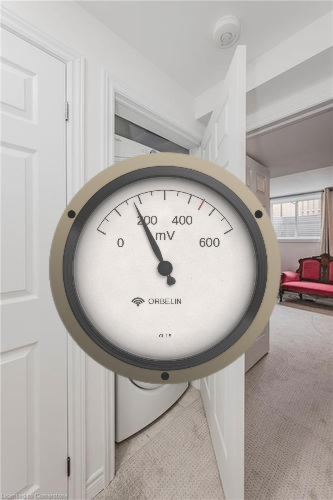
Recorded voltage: 175 mV
